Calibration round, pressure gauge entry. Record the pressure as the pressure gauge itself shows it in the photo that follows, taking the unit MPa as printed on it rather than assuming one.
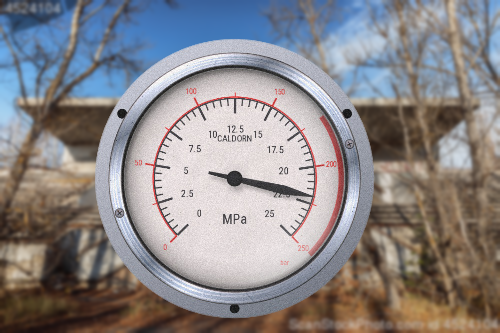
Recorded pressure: 22 MPa
